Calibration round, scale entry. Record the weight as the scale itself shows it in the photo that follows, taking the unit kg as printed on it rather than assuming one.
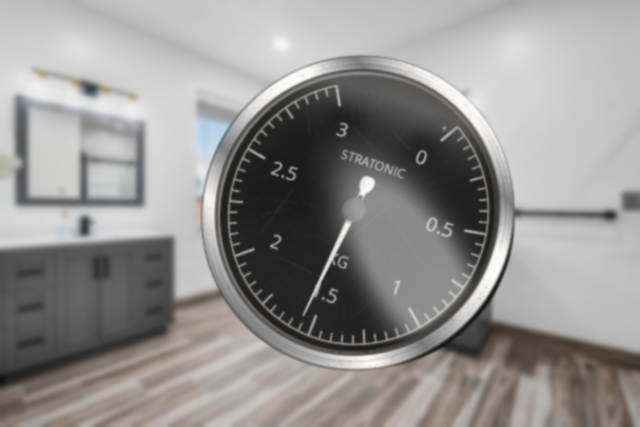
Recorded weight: 1.55 kg
